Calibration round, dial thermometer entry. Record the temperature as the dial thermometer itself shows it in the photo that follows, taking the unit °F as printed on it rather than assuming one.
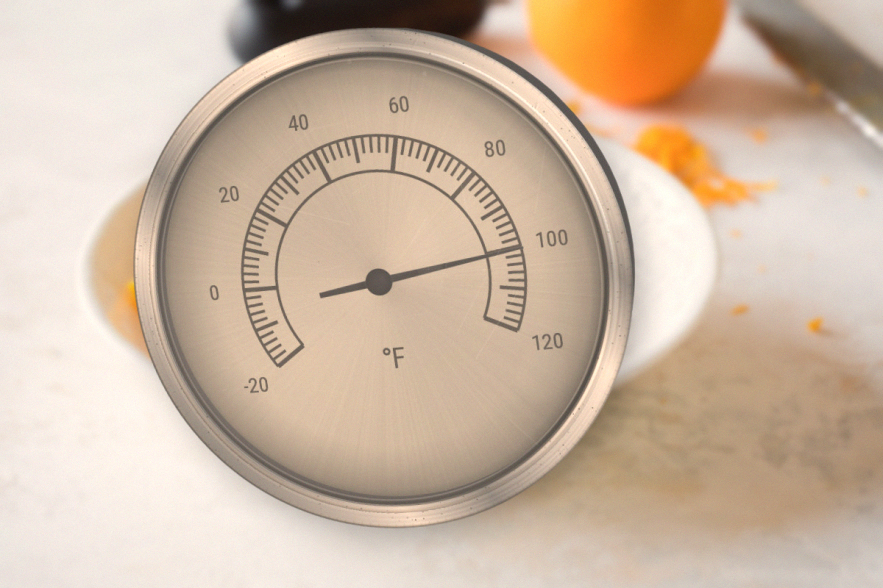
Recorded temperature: 100 °F
